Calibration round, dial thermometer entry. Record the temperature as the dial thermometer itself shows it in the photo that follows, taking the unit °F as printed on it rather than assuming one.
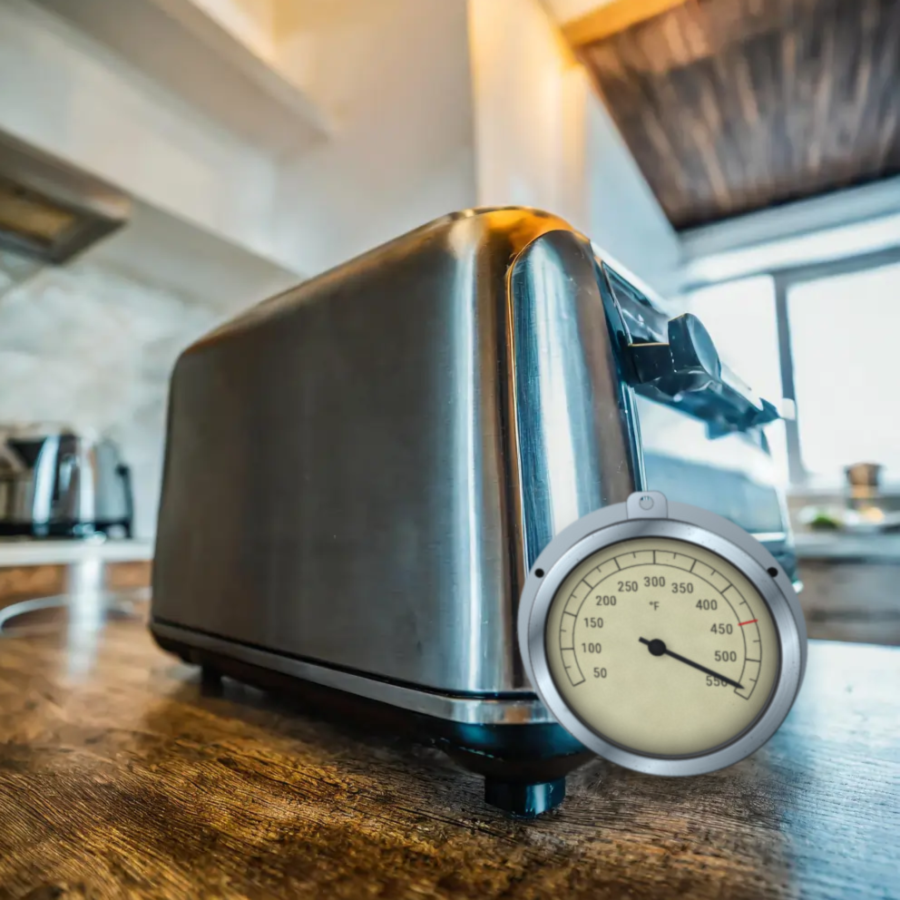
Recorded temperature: 537.5 °F
